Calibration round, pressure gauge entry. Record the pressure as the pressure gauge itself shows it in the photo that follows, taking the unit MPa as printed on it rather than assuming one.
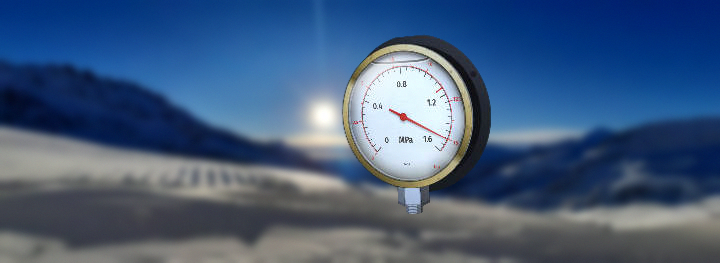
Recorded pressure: 1.5 MPa
